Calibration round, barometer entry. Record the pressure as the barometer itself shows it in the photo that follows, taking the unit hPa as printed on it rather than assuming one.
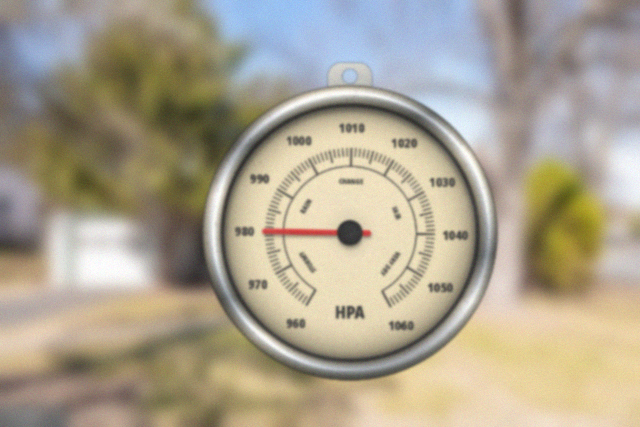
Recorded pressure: 980 hPa
